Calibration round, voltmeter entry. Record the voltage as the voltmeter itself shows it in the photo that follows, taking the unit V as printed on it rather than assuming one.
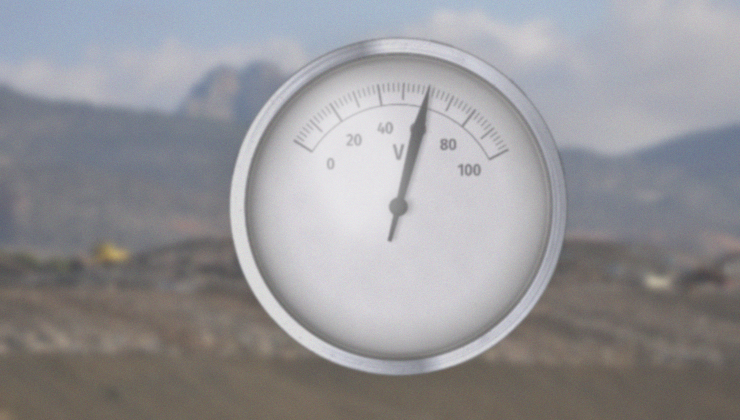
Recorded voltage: 60 V
